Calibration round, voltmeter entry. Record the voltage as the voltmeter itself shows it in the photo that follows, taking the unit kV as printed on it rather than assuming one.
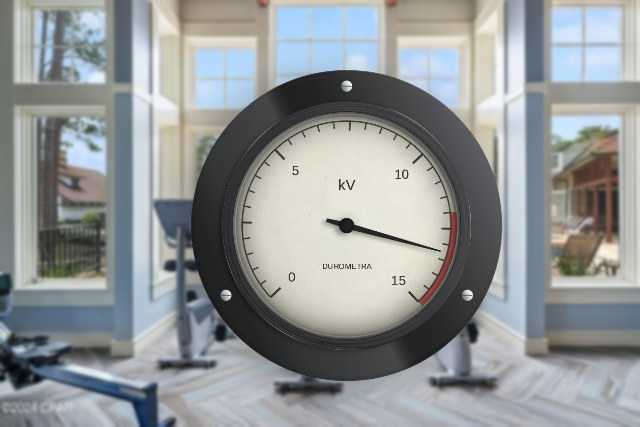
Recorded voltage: 13.25 kV
